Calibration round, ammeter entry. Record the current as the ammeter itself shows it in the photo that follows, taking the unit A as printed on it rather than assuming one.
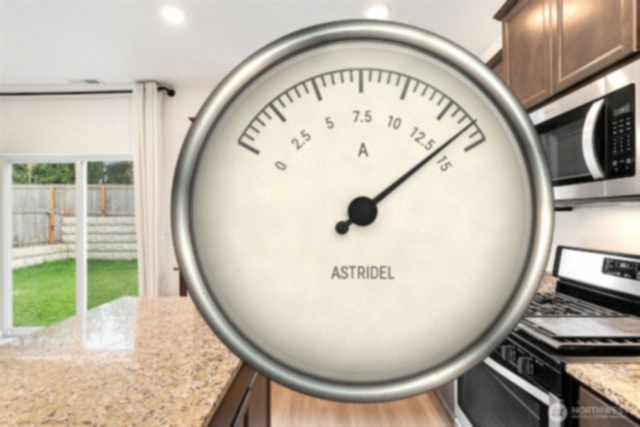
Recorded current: 14 A
